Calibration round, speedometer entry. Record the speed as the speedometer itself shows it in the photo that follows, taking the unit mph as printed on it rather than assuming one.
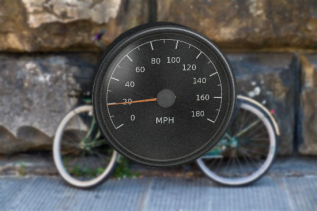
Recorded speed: 20 mph
